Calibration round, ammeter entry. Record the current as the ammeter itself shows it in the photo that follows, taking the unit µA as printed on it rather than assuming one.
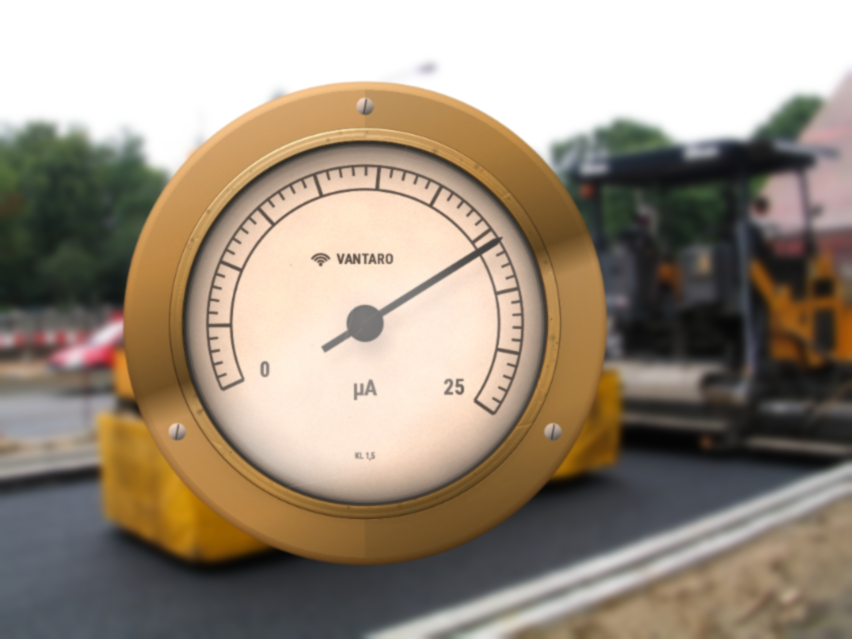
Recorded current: 18 µA
